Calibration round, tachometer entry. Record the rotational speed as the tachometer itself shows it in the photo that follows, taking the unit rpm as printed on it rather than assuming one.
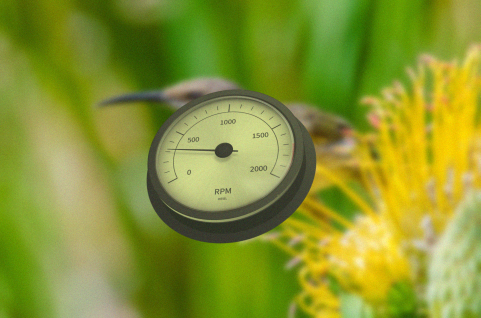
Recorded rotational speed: 300 rpm
